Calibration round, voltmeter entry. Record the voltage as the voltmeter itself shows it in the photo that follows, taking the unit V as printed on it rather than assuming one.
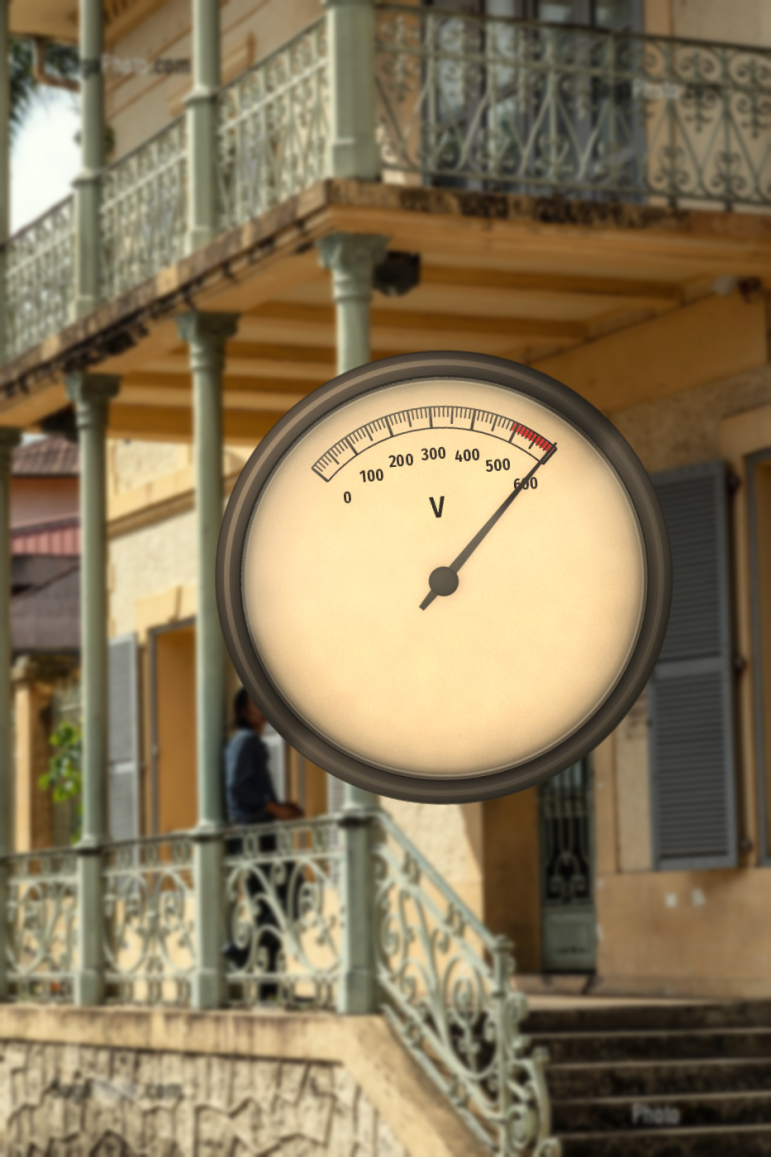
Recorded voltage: 590 V
